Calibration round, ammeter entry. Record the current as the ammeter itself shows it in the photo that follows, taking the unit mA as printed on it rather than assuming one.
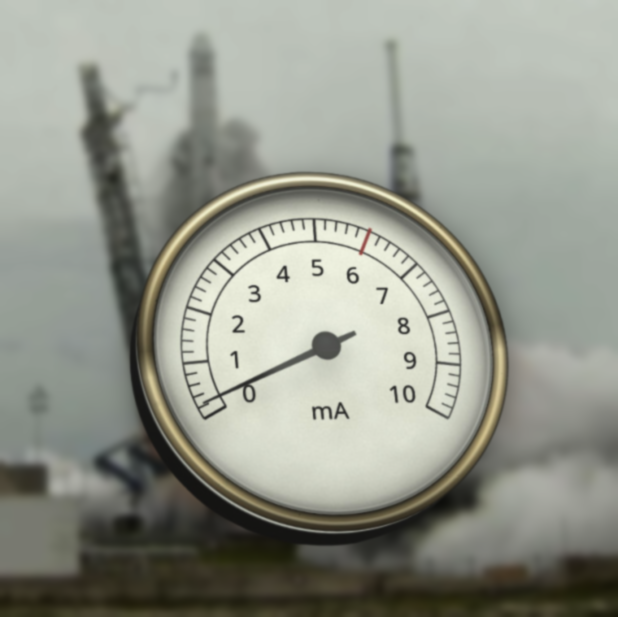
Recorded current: 0.2 mA
